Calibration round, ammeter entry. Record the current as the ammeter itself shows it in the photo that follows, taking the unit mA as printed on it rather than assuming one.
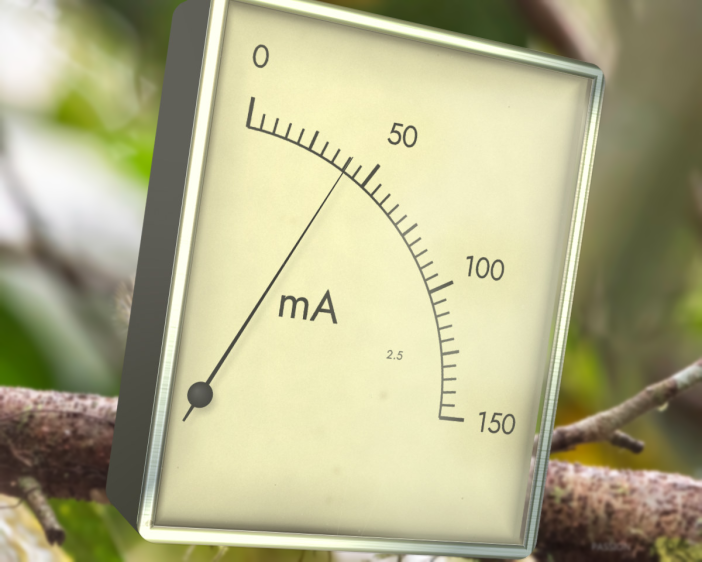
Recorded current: 40 mA
